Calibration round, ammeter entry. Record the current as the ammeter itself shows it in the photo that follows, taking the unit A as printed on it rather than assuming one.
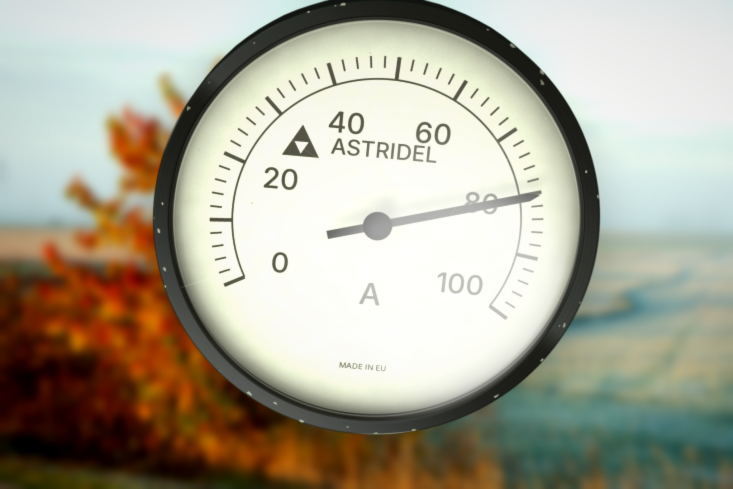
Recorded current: 80 A
